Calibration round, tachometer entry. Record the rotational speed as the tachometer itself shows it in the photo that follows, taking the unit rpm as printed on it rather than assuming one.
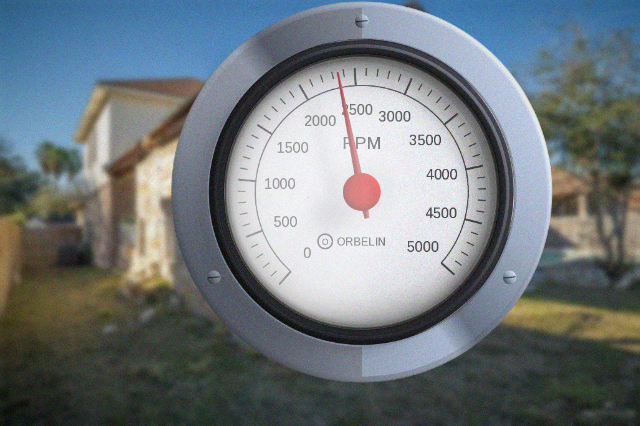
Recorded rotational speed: 2350 rpm
